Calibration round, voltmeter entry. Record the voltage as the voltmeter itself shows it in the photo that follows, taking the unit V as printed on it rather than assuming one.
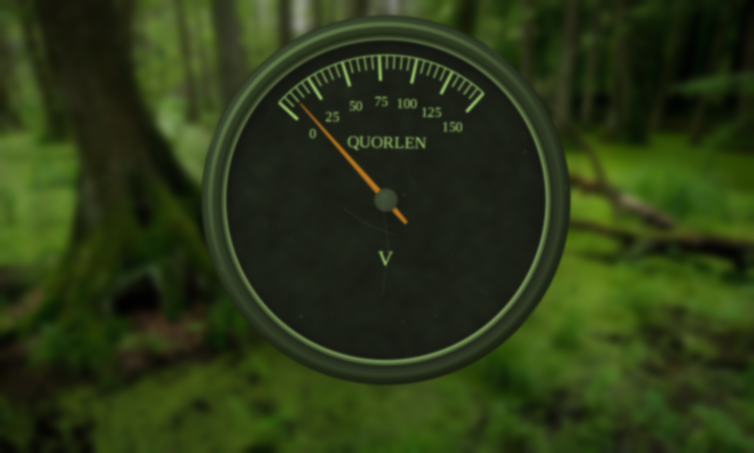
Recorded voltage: 10 V
